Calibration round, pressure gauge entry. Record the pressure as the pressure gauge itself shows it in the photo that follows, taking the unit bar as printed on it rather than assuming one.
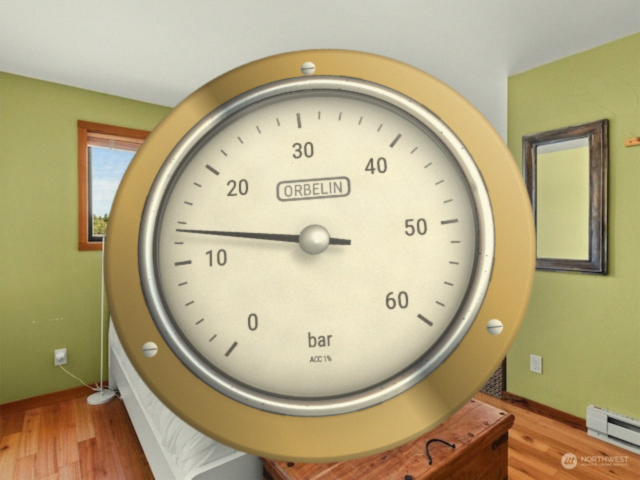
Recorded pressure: 13 bar
